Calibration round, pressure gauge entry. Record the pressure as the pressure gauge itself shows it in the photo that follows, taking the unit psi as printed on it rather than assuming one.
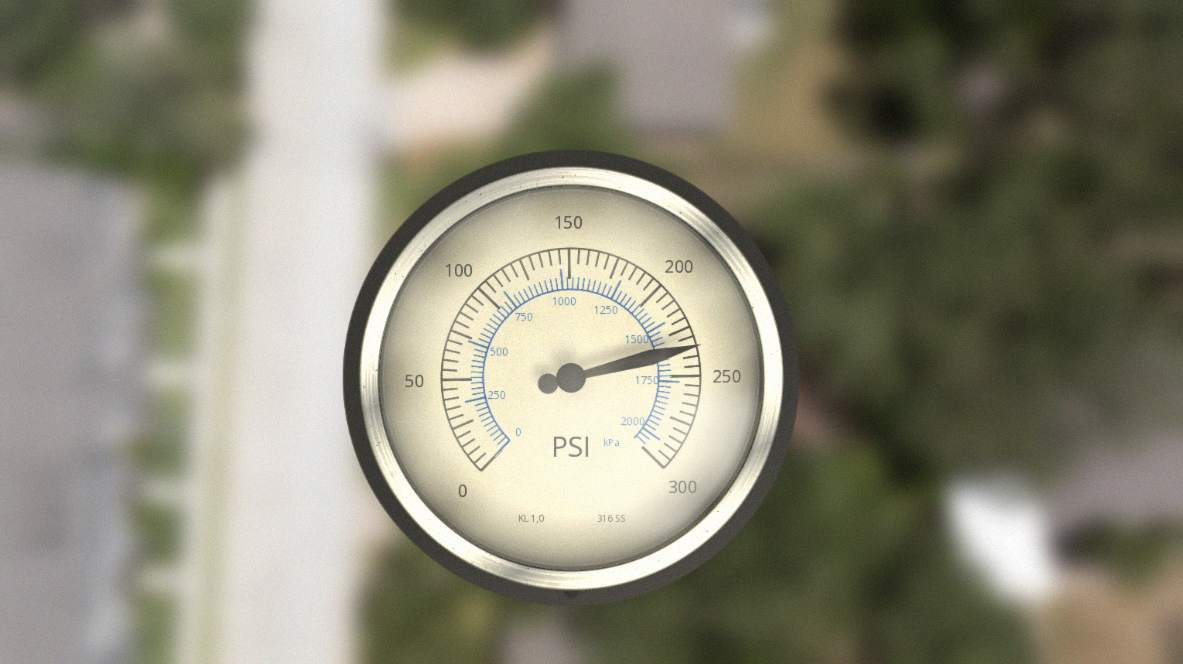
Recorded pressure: 235 psi
